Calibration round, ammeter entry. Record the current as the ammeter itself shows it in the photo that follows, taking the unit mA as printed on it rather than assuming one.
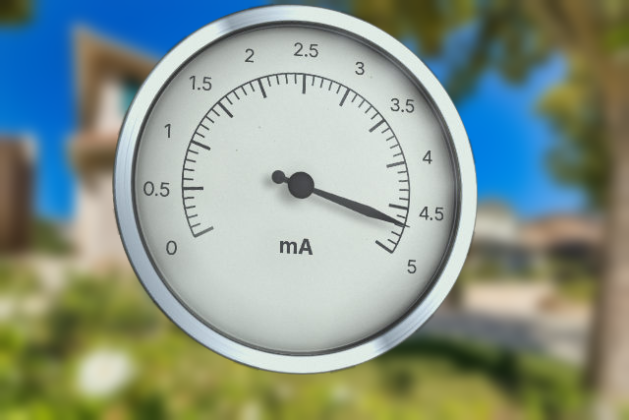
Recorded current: 4.7 mA
